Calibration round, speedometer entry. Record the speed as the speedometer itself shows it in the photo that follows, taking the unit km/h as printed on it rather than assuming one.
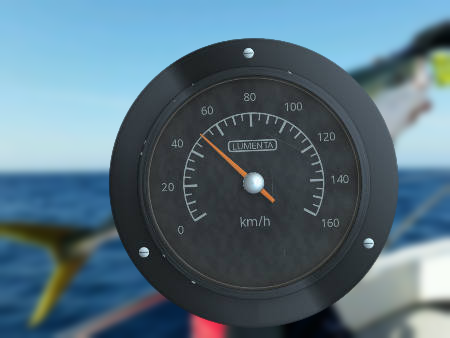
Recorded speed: 50 km/h
